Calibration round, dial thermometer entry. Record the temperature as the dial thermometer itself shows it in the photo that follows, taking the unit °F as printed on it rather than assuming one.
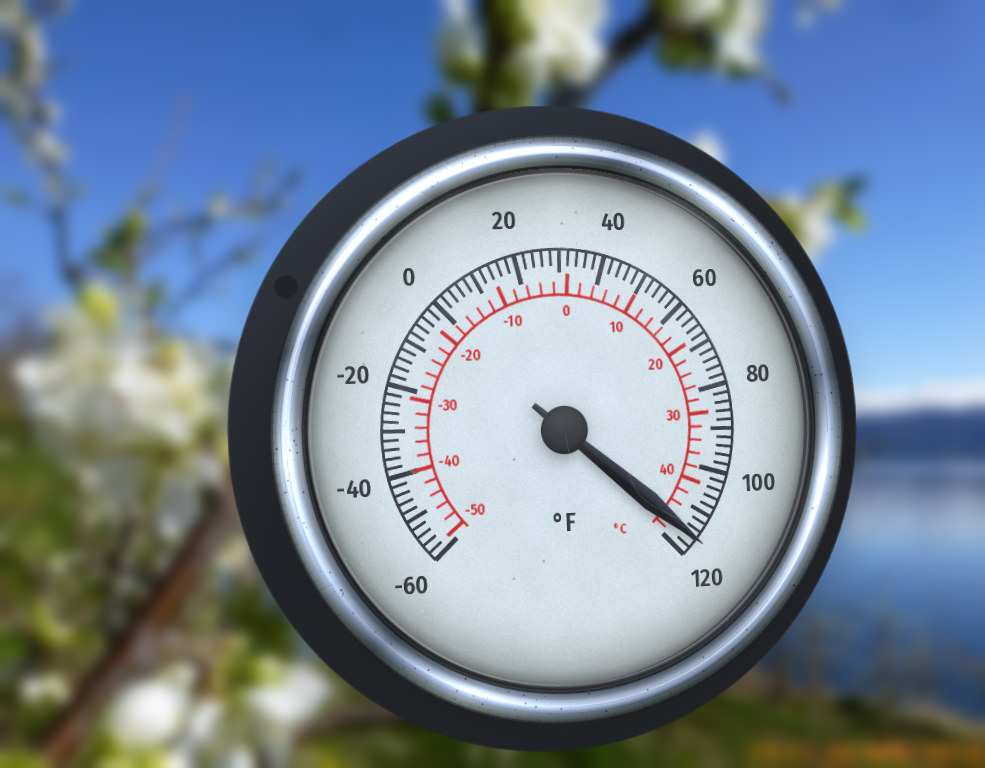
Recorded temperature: 116 °F
